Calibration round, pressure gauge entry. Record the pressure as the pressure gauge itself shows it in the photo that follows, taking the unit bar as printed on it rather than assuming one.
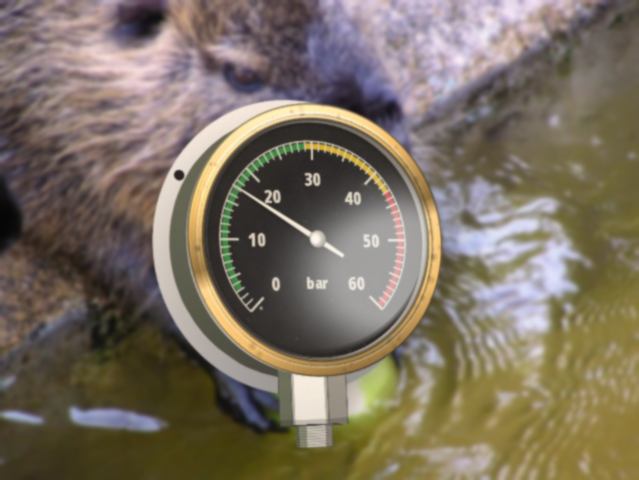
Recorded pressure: 17 bar
